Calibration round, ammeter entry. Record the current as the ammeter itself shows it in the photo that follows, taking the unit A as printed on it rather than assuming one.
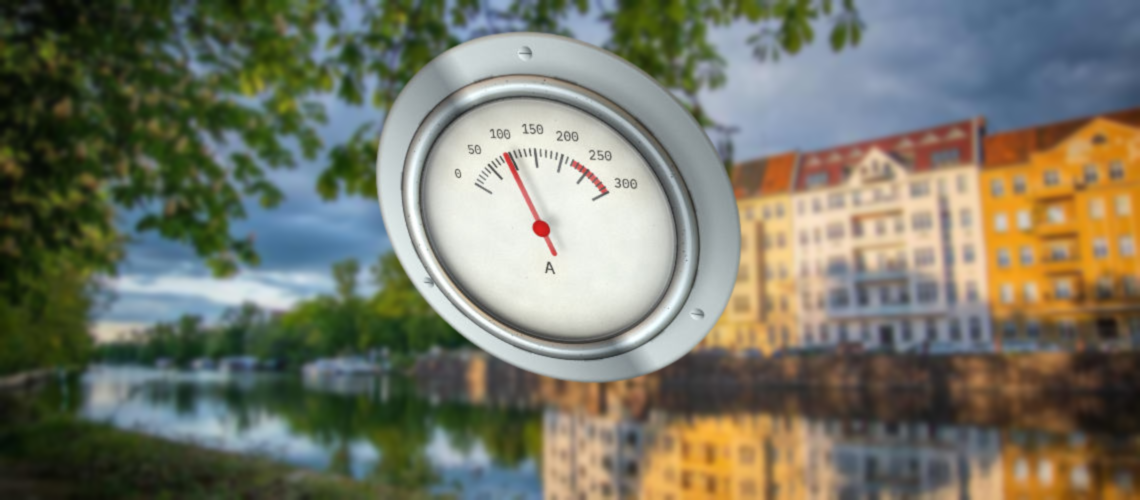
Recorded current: 100 A
